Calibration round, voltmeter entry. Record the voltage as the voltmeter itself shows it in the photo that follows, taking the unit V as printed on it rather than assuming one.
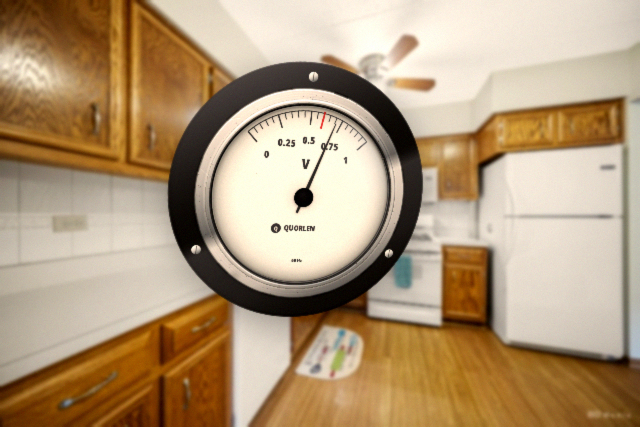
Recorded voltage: 0.7 V
